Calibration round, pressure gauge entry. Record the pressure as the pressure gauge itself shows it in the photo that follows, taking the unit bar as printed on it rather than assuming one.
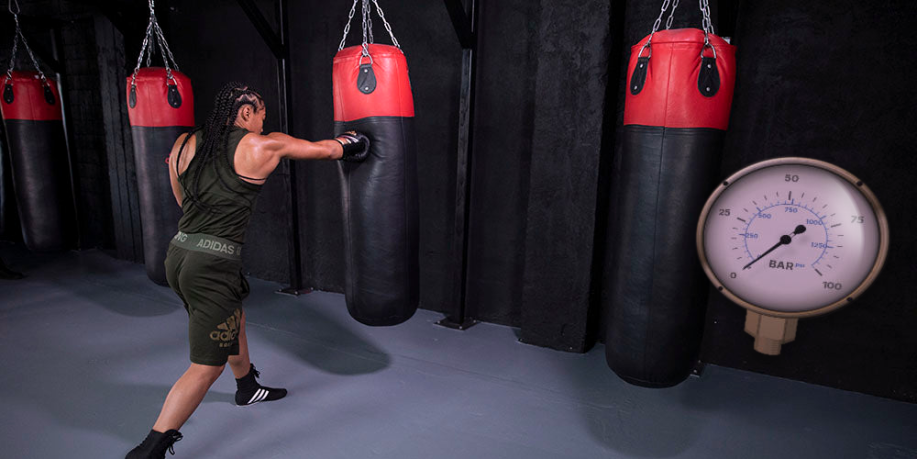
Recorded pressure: 0 bar
